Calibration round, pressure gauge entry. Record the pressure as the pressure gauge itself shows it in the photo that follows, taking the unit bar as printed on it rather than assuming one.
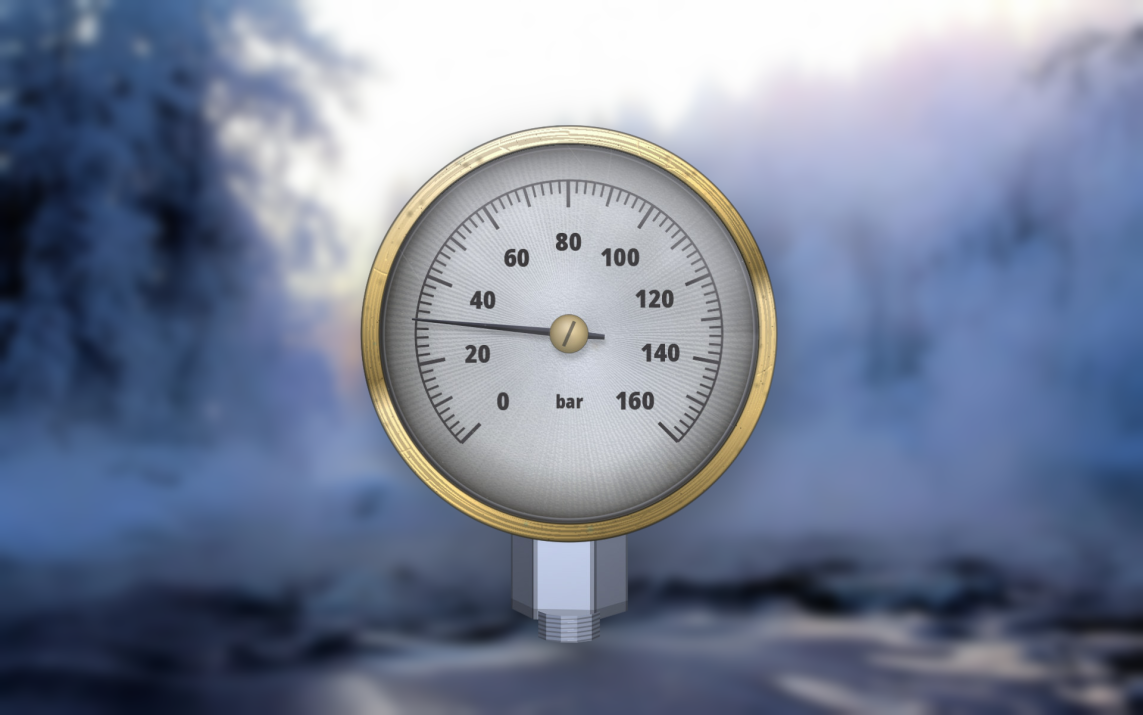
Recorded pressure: 30 bar
